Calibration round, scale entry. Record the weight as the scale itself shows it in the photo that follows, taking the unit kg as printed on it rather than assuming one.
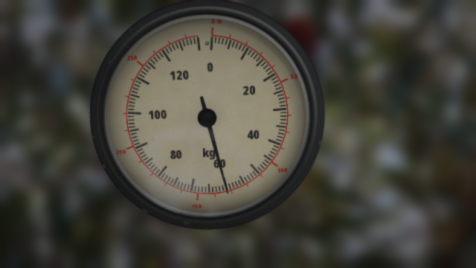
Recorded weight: 60 kg
